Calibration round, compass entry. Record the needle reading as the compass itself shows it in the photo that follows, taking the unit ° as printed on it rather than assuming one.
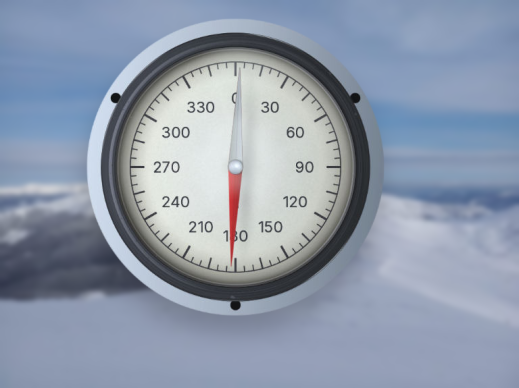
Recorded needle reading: 182.5 °
